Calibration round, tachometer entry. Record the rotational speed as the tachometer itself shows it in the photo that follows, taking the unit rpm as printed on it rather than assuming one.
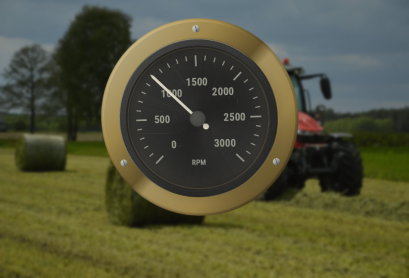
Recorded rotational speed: 1000 rpm
